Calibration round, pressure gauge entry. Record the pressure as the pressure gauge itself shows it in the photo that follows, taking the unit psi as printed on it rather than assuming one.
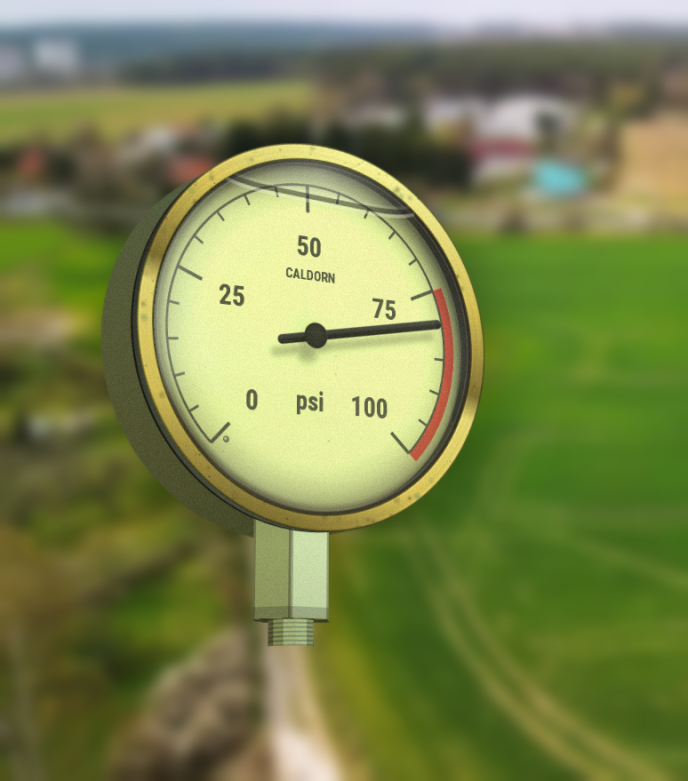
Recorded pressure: 80 psi
